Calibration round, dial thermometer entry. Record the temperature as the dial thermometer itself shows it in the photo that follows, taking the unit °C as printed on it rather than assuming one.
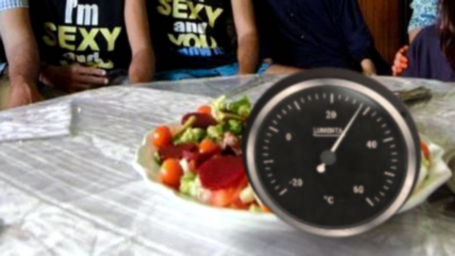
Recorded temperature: 28 °C
